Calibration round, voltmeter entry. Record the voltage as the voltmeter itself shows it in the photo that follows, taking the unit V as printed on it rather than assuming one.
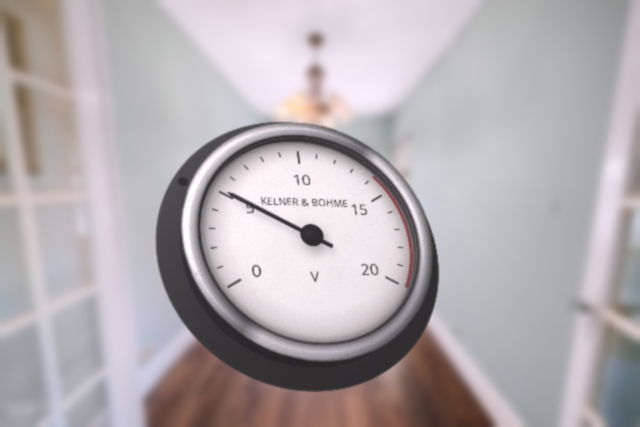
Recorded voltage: 5 V
